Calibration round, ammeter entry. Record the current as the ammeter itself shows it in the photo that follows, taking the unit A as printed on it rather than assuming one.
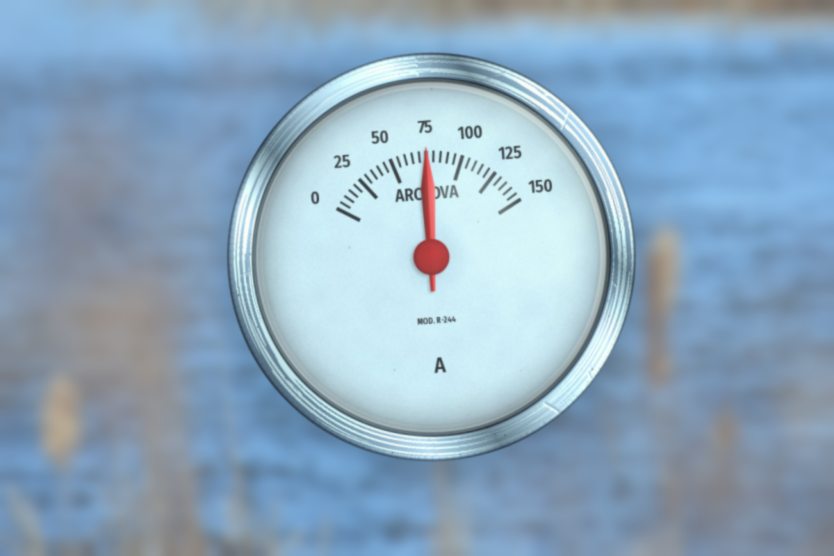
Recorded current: 75 A
